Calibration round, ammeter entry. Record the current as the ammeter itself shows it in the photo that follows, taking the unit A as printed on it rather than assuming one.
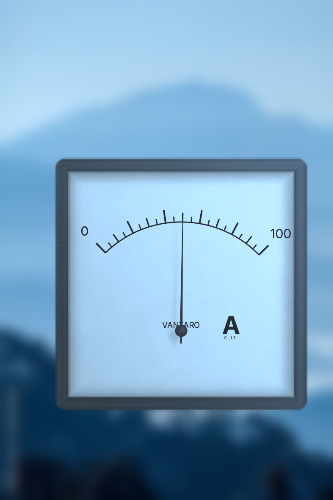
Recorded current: 50 A
